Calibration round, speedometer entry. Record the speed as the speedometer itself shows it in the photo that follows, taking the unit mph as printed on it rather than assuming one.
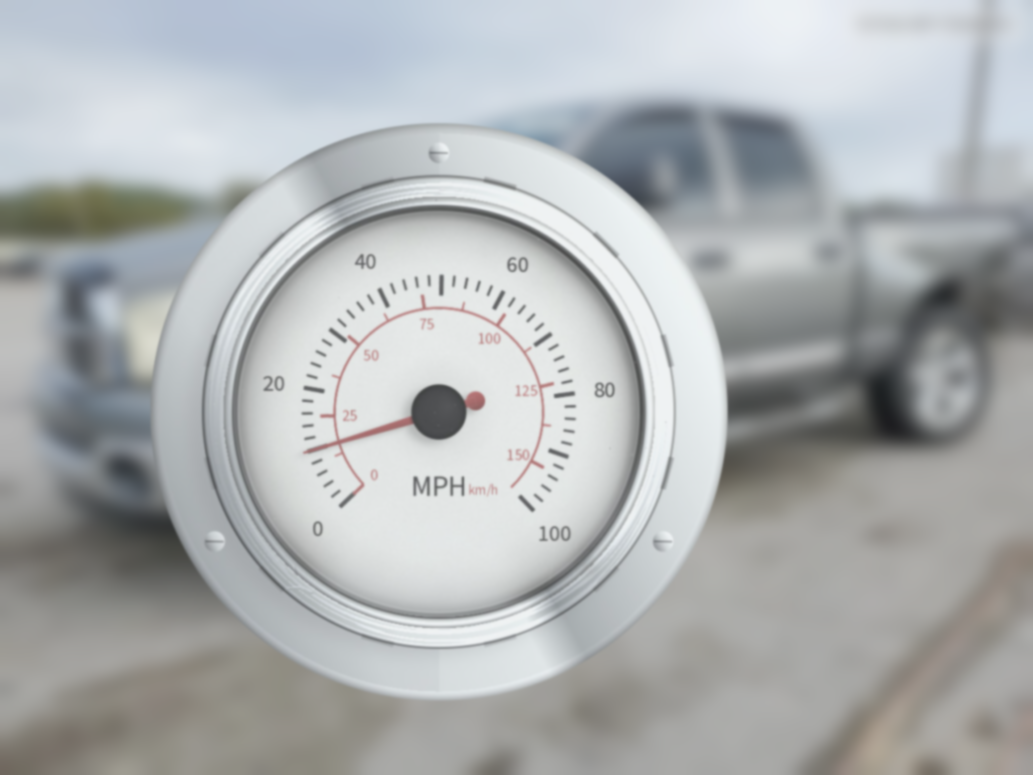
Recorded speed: 10 mph
